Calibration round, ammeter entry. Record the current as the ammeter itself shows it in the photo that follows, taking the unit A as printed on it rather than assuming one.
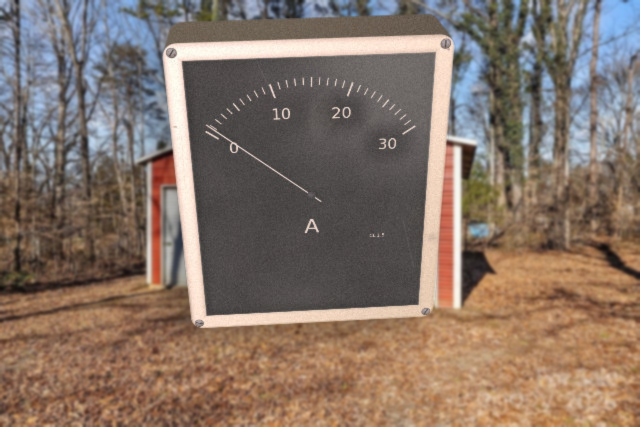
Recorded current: 1 A
